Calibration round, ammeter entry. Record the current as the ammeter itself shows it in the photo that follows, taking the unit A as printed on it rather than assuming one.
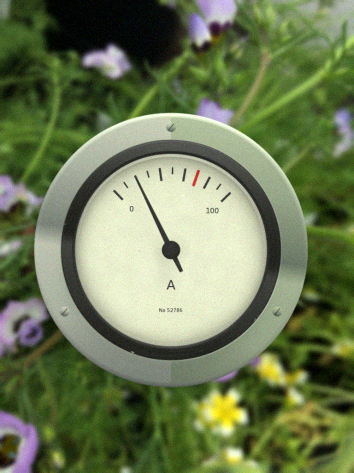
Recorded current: 20 A
